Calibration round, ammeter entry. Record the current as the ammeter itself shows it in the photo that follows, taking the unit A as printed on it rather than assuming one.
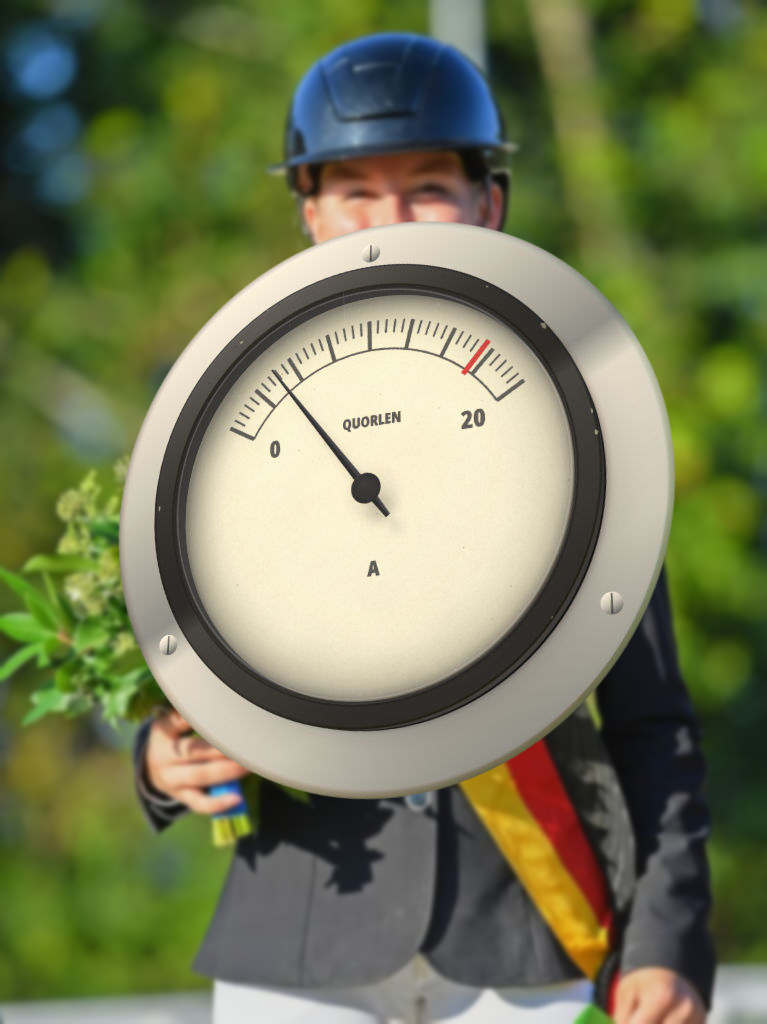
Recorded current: 4 A
